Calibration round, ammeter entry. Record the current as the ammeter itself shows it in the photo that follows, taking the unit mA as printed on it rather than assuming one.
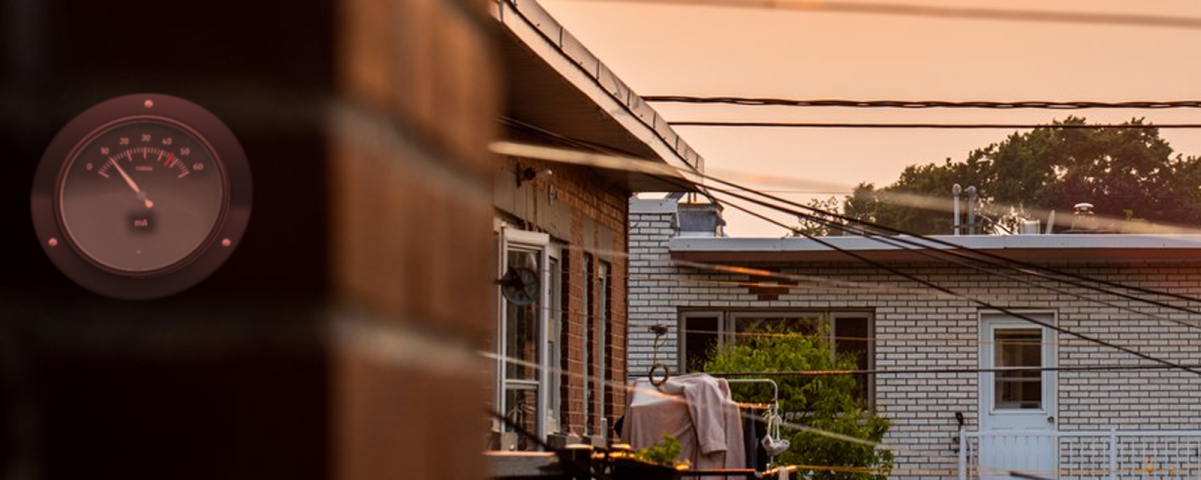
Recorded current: 10 mA
